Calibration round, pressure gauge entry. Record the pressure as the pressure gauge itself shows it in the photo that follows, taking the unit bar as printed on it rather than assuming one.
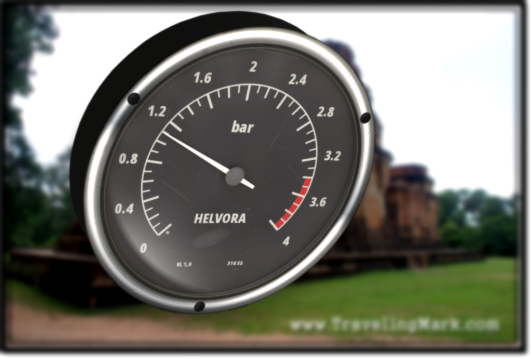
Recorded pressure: 1.1 bar
